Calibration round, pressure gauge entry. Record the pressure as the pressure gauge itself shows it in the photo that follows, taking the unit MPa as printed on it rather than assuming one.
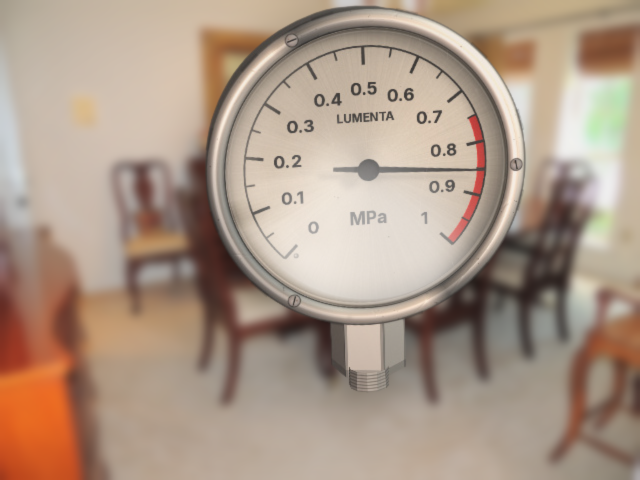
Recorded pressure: 0.85 MPa
